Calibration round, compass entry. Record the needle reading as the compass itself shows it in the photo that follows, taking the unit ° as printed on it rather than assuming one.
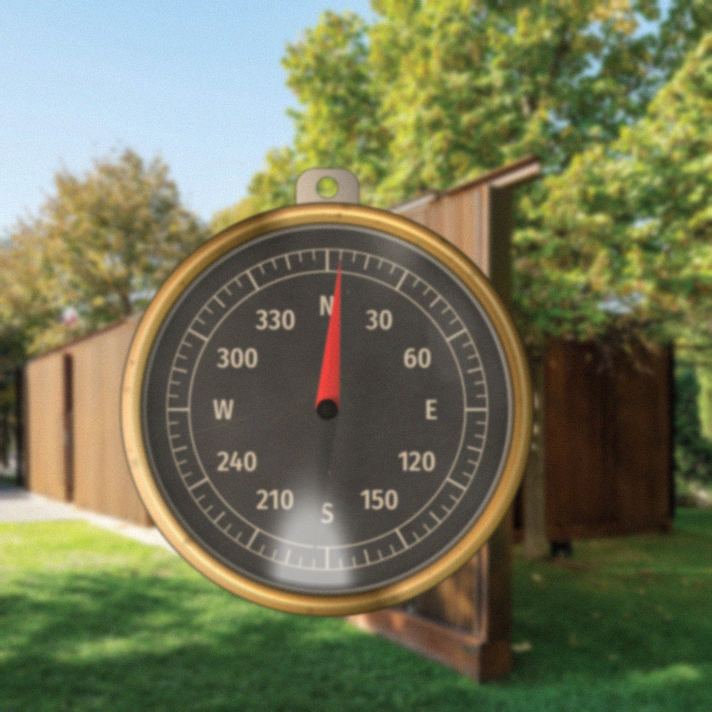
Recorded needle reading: 5 °
